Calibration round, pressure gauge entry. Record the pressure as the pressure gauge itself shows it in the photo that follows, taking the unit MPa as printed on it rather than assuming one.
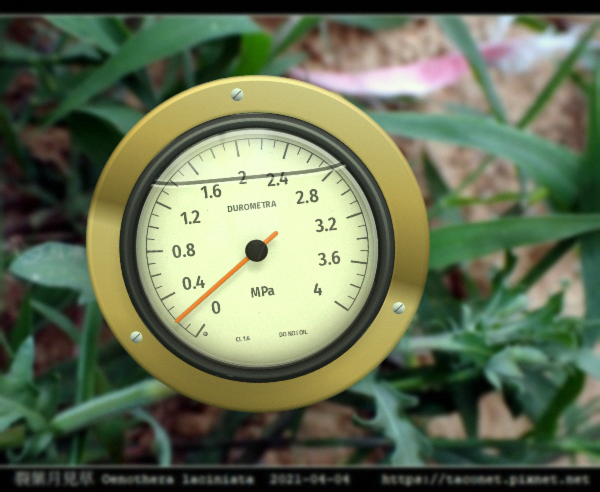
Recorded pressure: 0.2 MPa
